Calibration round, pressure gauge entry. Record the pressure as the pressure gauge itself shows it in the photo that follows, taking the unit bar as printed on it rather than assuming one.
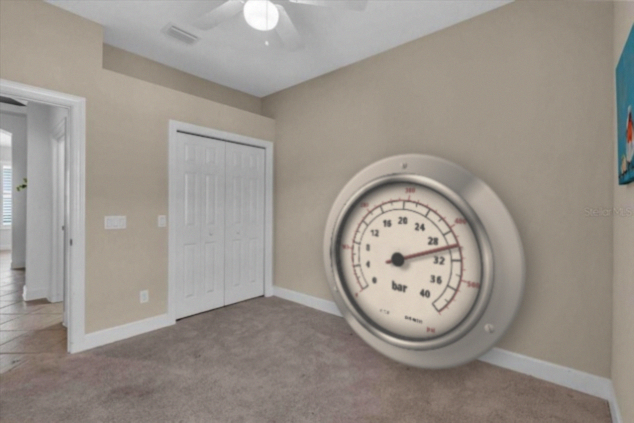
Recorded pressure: 30 bar
